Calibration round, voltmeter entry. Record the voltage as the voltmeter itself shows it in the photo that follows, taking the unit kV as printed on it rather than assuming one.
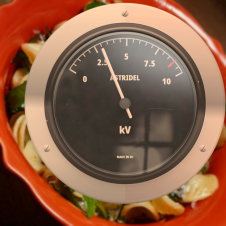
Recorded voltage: 3 kV
